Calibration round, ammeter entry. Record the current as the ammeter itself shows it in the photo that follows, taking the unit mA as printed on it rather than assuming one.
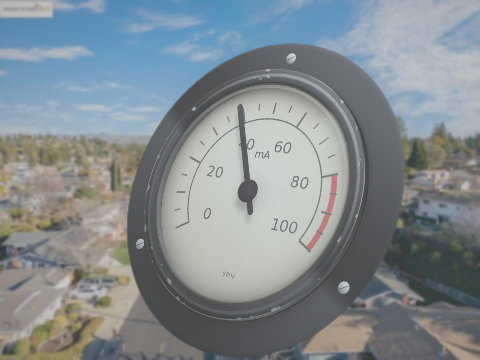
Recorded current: 40 mA
